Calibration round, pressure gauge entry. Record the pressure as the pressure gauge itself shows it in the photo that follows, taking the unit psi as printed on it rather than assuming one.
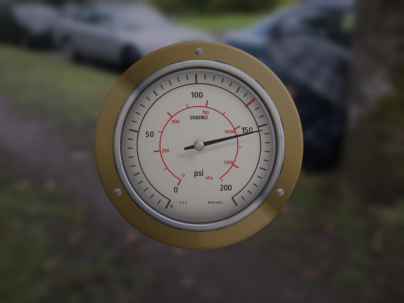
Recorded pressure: 152.5 psi
